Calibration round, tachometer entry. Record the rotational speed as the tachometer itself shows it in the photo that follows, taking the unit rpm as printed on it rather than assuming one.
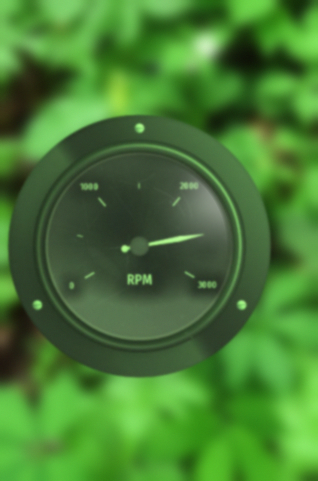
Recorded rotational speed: 2500 rpm
